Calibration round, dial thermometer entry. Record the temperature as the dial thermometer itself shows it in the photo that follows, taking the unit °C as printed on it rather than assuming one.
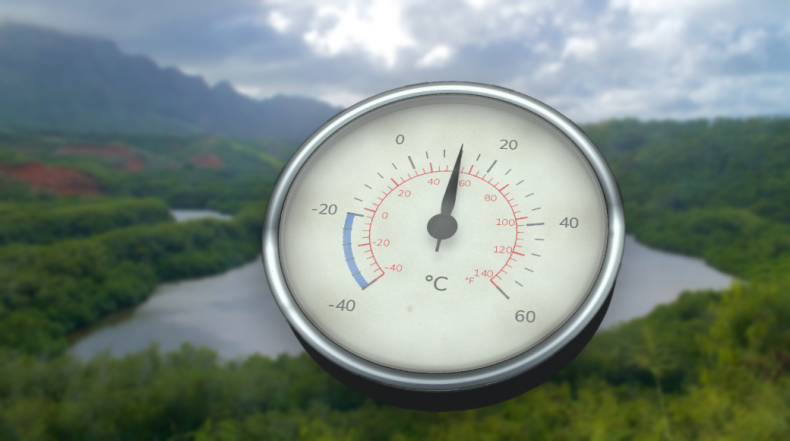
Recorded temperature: 12 °C
